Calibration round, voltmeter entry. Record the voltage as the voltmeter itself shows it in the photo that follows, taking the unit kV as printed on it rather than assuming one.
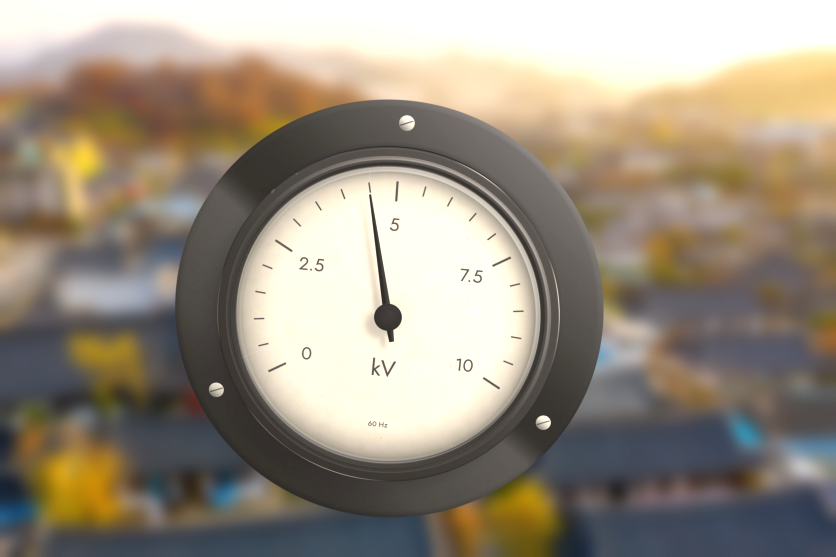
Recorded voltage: 4.5 kV
